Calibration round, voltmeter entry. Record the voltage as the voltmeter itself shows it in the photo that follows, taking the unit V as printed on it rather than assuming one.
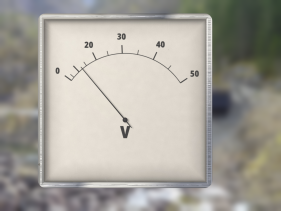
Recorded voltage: 12.5 V
